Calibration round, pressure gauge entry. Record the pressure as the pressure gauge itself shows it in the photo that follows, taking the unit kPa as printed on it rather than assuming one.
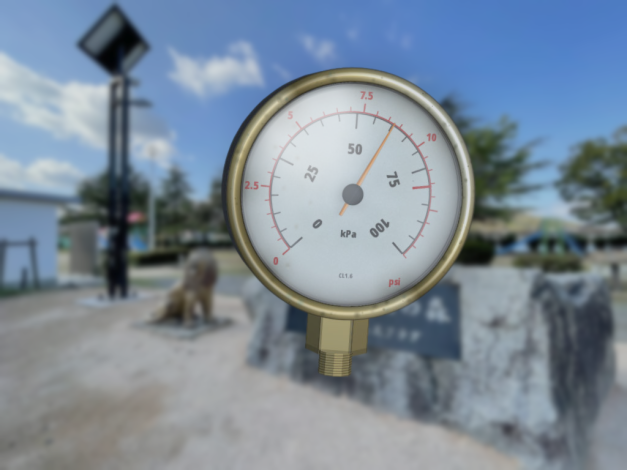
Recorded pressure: 60 kPa
